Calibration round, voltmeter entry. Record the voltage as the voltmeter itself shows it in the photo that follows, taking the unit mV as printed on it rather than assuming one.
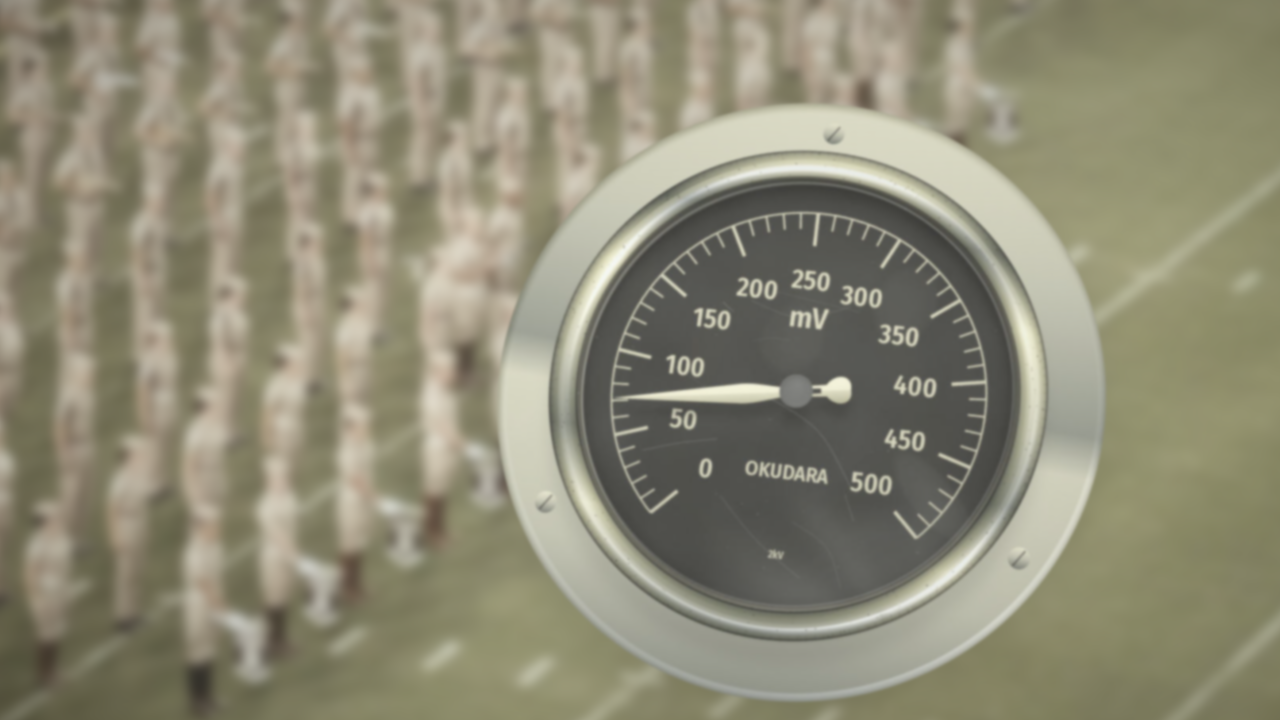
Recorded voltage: 70 mV
